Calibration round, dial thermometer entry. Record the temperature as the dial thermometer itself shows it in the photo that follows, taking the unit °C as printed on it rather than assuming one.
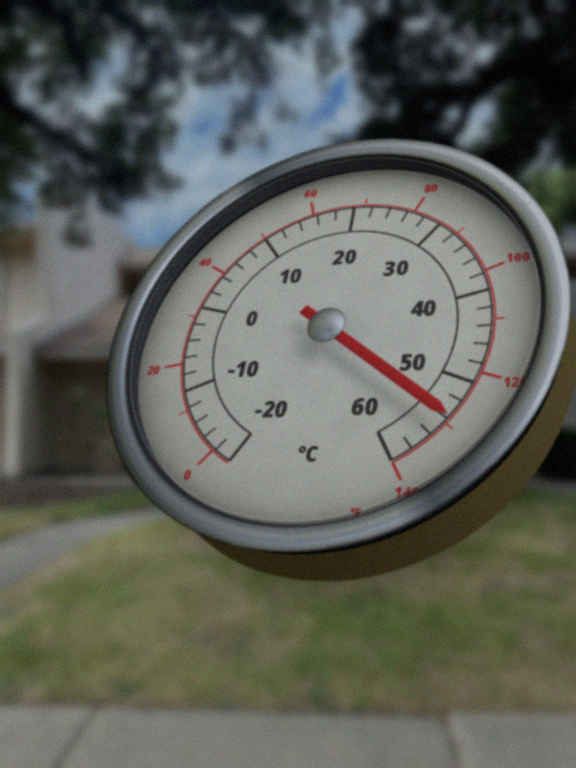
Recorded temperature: 54 °C
